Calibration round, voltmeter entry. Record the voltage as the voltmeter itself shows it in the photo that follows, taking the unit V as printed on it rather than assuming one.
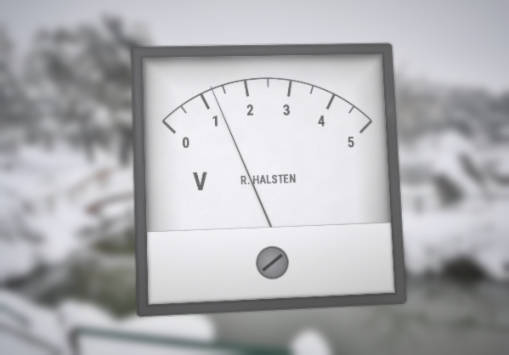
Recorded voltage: 1.25 V
